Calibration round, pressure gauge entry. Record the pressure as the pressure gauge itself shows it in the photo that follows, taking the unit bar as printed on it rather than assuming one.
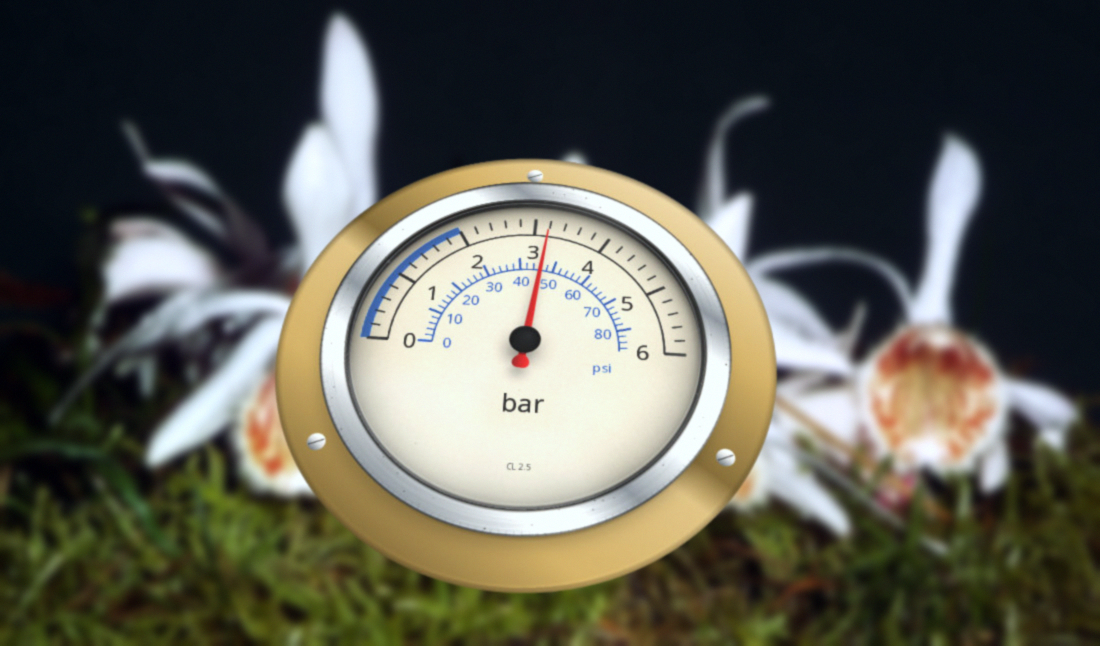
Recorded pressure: 3.2 bar
